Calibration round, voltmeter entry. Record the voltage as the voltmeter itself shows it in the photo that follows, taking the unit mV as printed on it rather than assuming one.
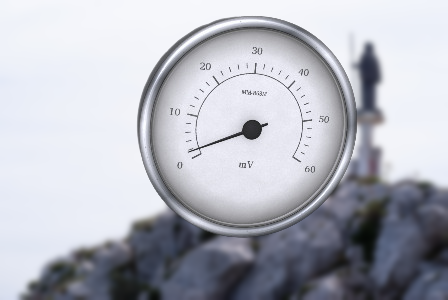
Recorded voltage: 2 mV
